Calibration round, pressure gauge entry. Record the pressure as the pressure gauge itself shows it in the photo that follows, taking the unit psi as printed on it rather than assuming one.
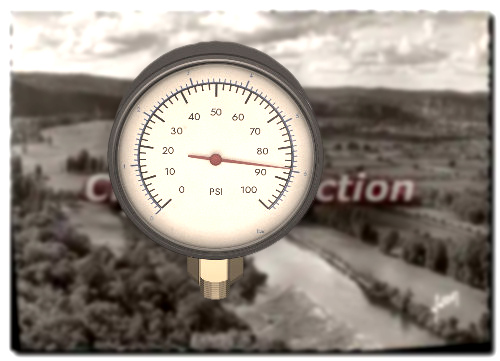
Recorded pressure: 86 psi
